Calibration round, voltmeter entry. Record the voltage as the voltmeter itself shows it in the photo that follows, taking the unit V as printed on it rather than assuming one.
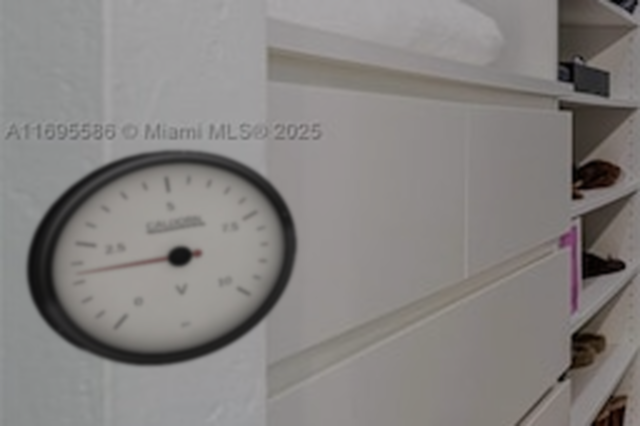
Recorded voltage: 1.75 V
